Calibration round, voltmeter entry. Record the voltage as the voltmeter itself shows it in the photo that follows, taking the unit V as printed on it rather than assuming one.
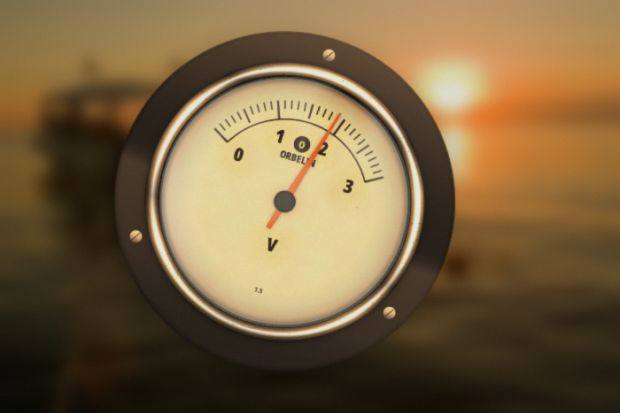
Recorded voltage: 1.9 V
